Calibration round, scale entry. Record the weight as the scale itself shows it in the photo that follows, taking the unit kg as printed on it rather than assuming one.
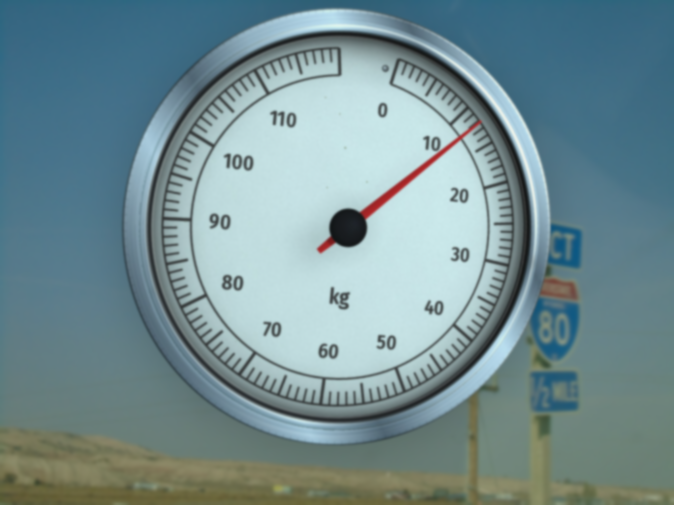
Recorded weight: 12 kg
